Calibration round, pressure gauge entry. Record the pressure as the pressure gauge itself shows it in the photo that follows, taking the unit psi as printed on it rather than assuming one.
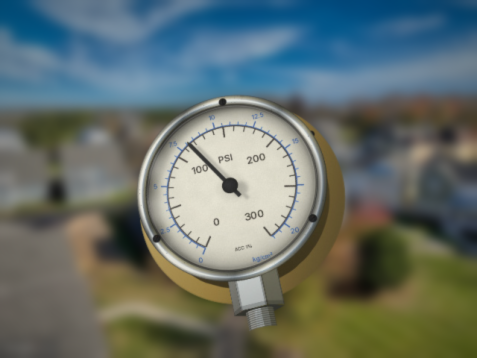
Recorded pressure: 115 psi
